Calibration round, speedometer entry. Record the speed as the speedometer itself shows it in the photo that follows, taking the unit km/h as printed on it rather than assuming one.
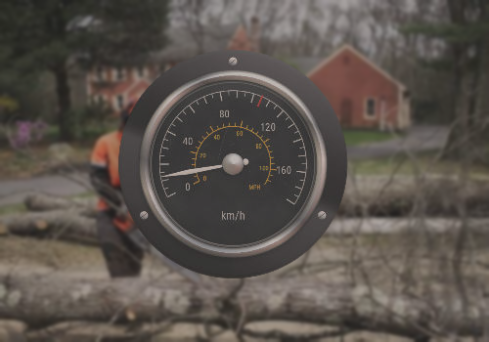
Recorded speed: 12.5 km/h
